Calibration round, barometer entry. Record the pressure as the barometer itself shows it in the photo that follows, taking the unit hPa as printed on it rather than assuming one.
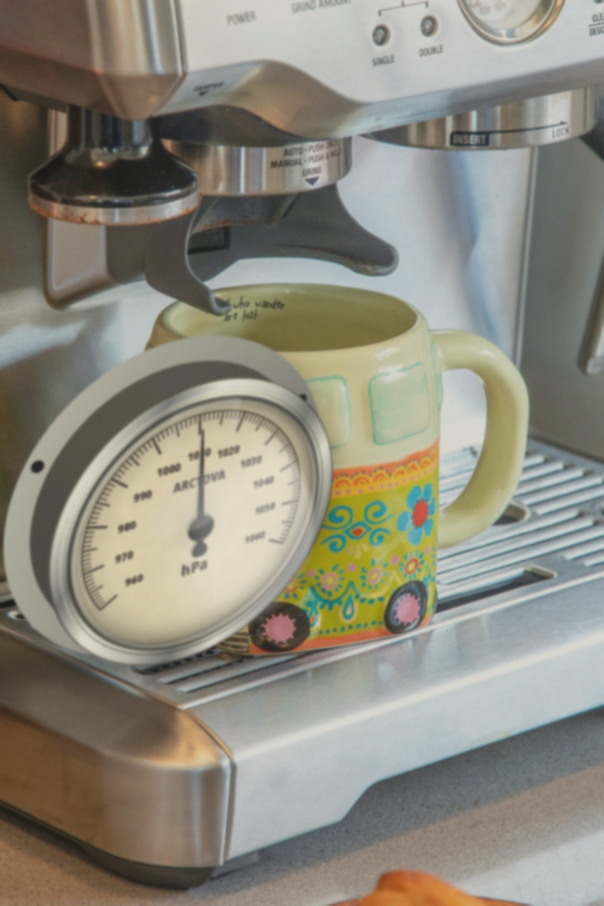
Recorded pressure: 1010 hPa
